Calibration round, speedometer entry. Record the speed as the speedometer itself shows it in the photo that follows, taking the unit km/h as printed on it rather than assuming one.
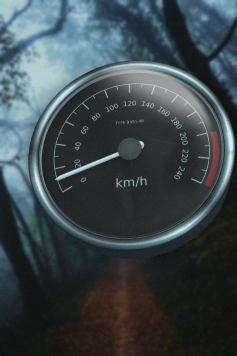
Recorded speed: 10 km/h
